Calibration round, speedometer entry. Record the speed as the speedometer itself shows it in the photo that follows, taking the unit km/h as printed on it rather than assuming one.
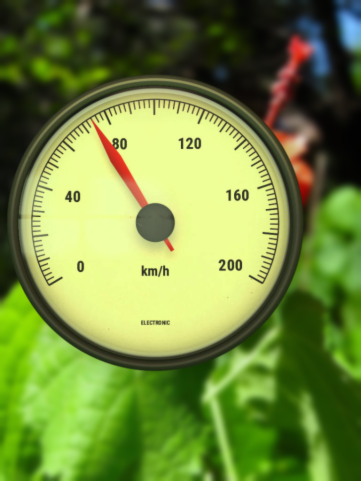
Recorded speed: 74 km/h
